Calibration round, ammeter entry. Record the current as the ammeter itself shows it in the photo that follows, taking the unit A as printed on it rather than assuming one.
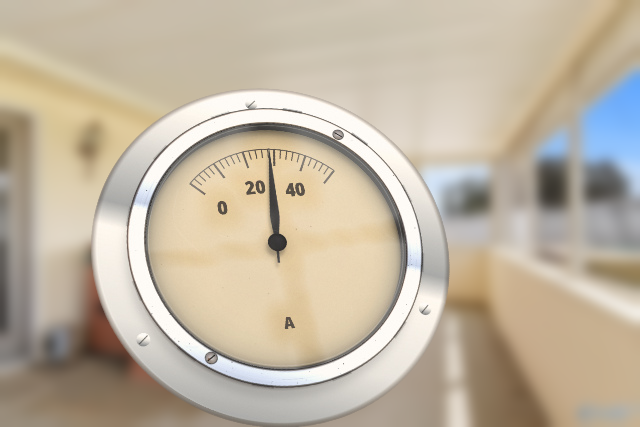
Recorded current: 28 A
